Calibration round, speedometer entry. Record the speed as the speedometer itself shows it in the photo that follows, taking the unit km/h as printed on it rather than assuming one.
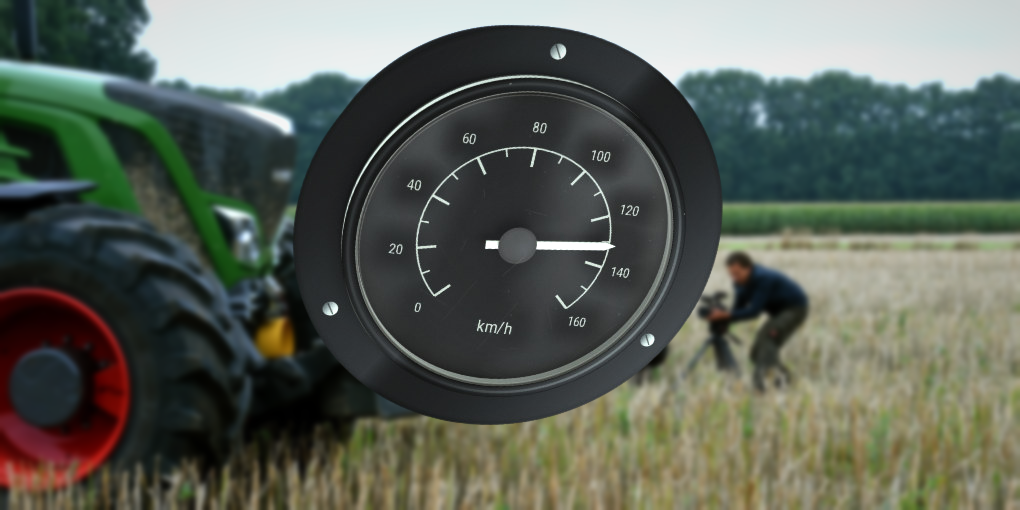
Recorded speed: 130 km/h
